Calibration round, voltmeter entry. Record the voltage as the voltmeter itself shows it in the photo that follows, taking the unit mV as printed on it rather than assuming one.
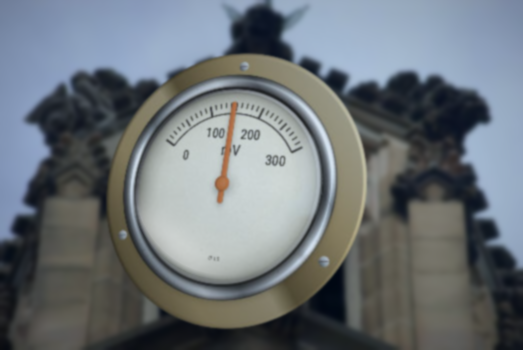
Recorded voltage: 150 mV
